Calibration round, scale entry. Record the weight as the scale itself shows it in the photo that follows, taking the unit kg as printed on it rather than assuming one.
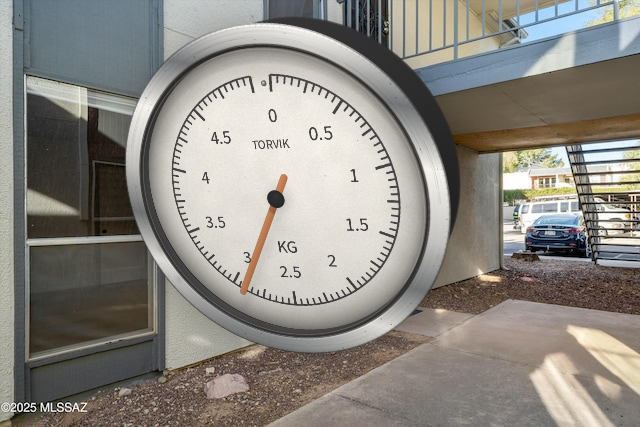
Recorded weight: 2.9 kg
